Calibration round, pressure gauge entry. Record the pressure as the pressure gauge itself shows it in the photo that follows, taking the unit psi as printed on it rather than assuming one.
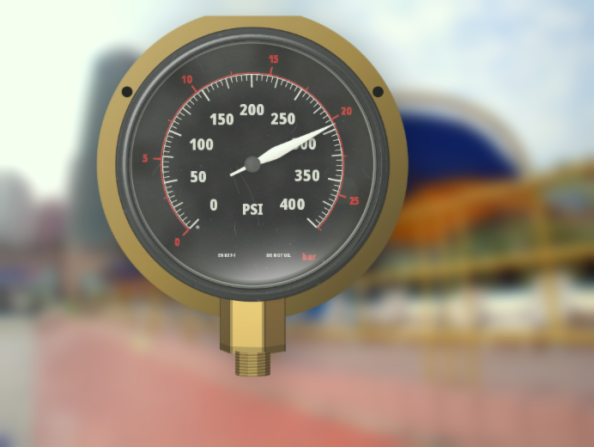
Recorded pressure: 295 psi
